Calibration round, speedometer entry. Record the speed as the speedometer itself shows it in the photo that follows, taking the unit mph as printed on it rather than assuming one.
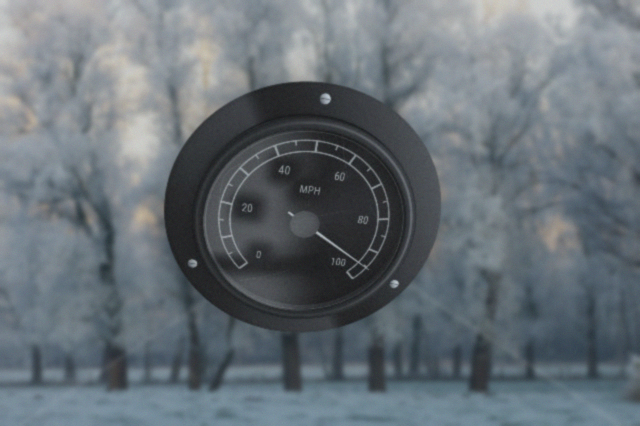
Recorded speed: 95 mph
